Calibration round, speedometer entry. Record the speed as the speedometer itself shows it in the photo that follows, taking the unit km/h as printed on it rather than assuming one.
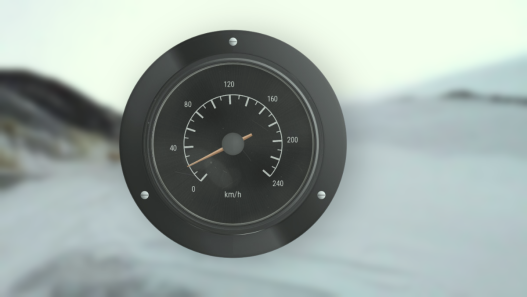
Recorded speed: 20 km/h
